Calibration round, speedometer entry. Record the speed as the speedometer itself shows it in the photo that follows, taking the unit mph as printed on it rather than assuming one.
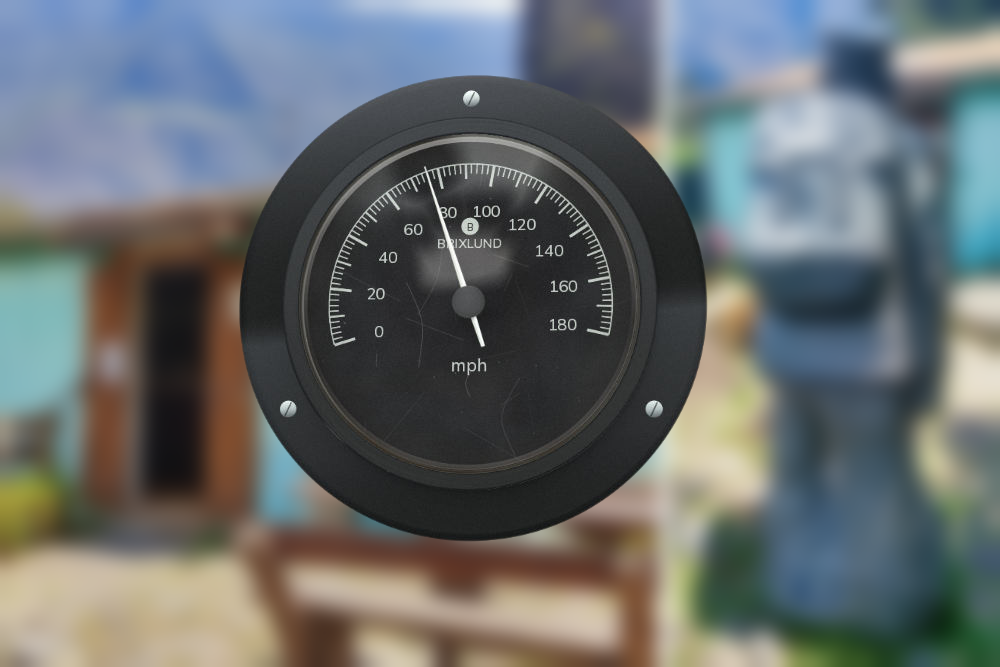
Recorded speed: 76 mph
